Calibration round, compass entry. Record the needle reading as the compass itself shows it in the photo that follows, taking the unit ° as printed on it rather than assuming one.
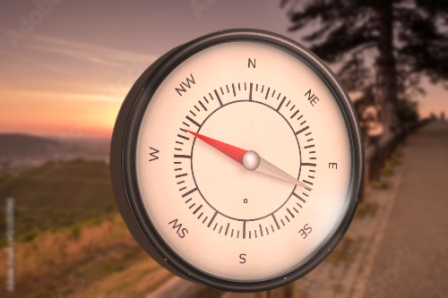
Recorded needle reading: 290 °
